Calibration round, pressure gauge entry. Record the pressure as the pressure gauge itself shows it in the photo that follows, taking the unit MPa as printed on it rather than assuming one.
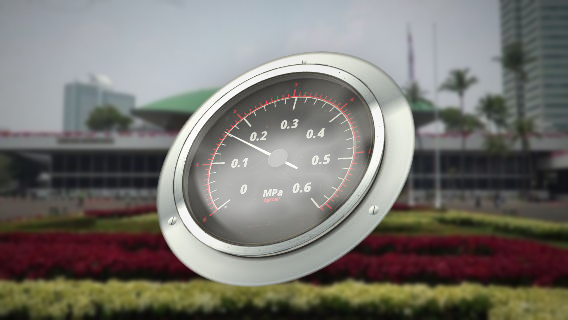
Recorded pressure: 0.16 MPa
